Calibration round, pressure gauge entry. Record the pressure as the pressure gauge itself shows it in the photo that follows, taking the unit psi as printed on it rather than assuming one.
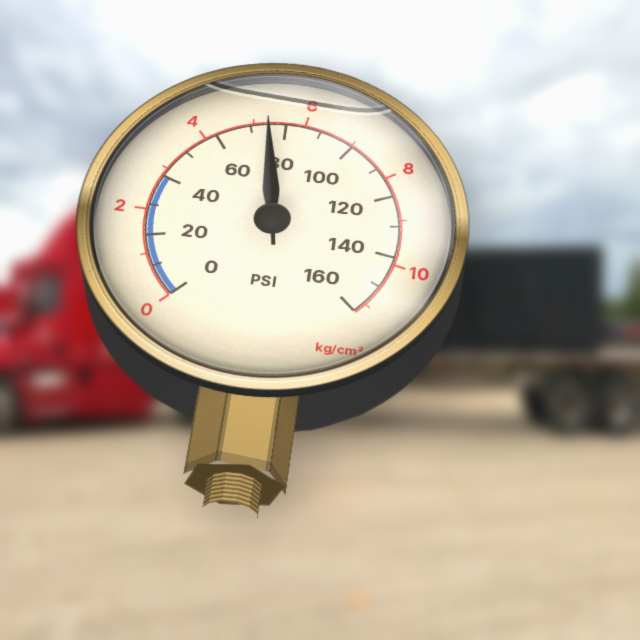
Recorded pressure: 75 psi
